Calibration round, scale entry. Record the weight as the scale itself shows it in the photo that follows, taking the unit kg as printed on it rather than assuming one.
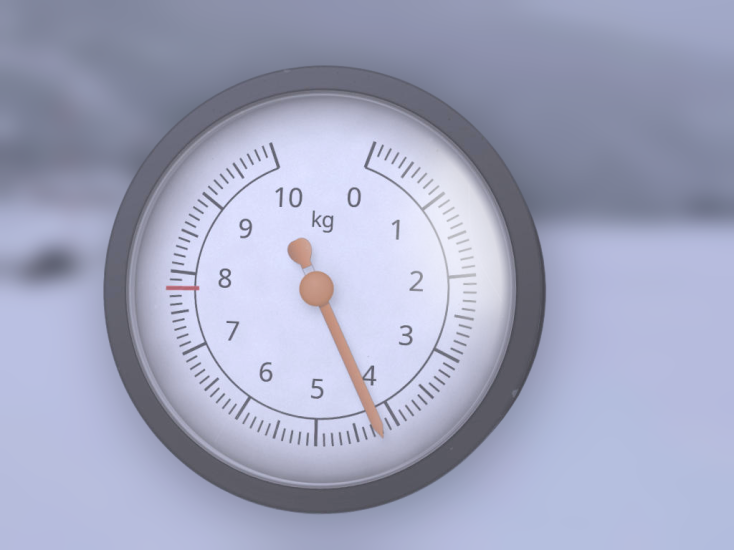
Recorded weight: 4.2 kg
